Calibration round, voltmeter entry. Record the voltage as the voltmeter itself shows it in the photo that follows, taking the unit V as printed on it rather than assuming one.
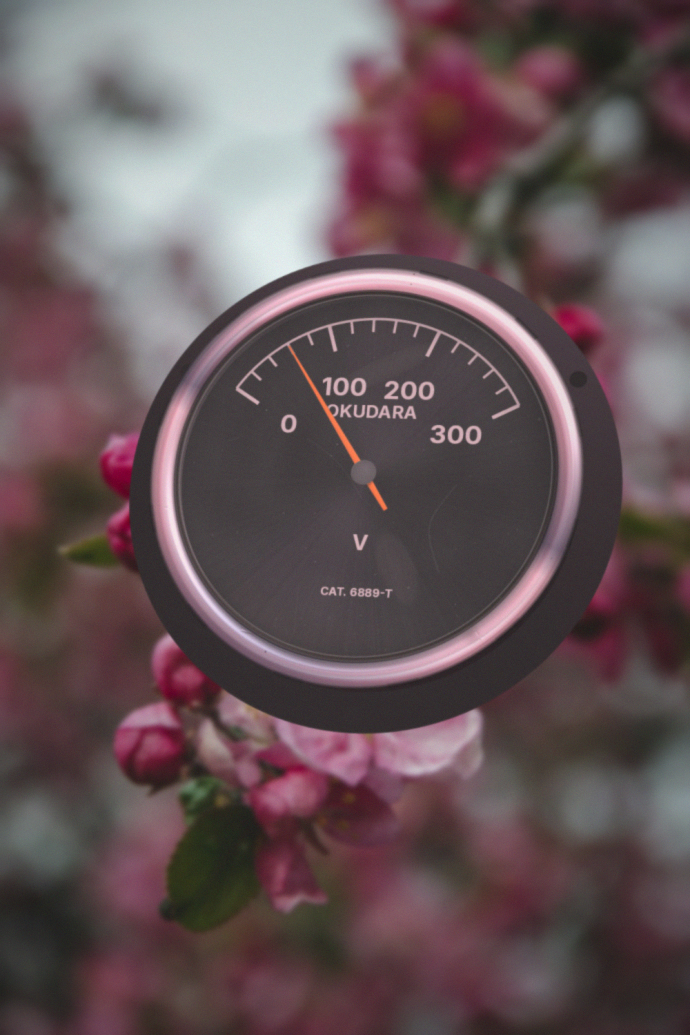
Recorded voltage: 60 V
